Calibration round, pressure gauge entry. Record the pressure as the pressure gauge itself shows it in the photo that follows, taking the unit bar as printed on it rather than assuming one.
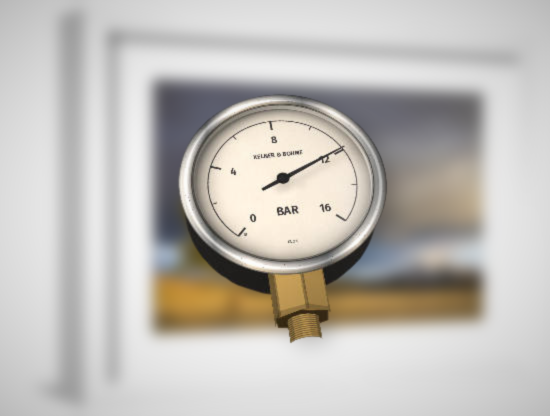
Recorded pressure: 12 bar
